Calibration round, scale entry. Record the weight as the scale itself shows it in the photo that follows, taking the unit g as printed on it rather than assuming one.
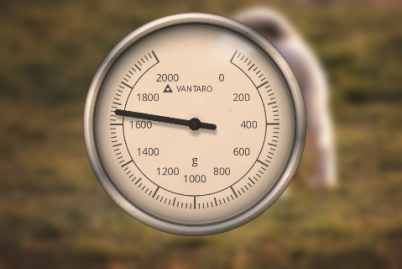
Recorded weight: 1660 g
